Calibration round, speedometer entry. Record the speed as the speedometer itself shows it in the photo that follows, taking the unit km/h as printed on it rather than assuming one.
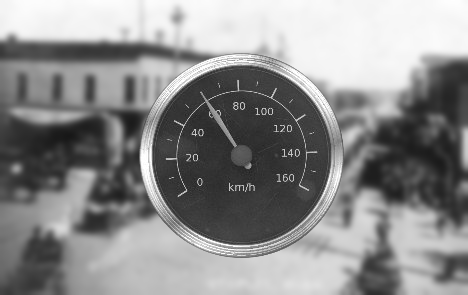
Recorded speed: 60 km/h
